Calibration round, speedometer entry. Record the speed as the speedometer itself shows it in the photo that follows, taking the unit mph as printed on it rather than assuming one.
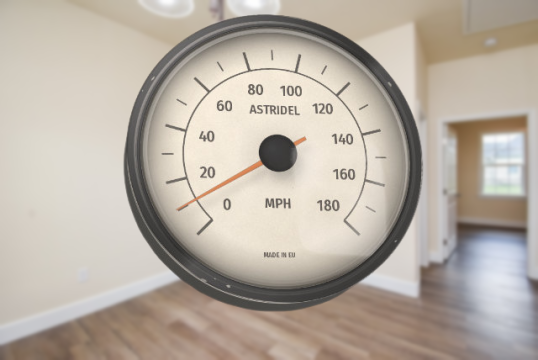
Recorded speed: 10 mph
